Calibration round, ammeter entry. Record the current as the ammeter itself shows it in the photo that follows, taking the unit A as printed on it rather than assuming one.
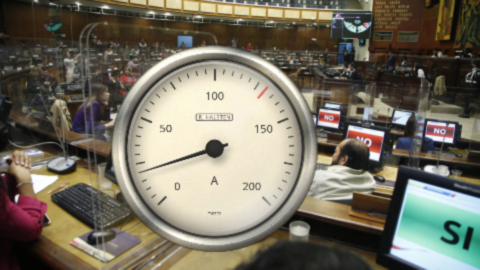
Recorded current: 20 A
